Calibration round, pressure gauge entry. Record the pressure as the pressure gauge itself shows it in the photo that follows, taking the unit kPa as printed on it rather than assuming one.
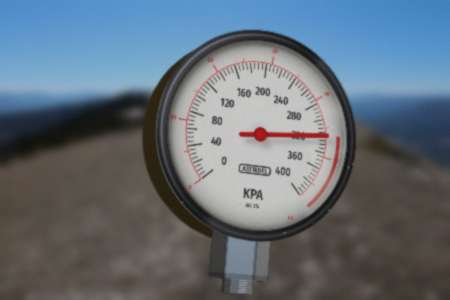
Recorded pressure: 320 kPa
